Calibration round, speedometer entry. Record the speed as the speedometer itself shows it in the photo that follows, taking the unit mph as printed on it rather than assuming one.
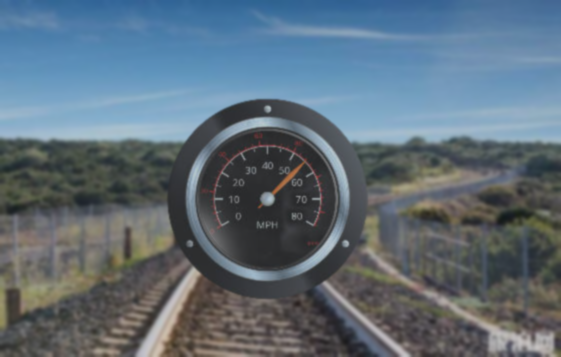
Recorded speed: 55 mph
